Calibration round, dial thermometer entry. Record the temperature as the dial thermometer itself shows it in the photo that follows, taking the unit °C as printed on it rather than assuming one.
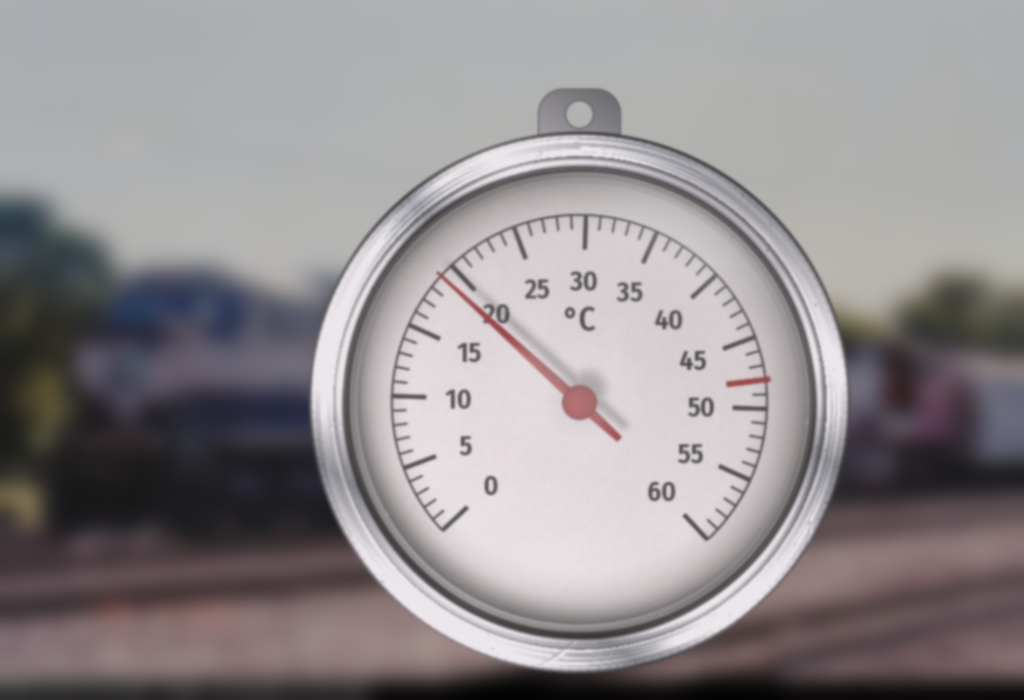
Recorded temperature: 19 °C
